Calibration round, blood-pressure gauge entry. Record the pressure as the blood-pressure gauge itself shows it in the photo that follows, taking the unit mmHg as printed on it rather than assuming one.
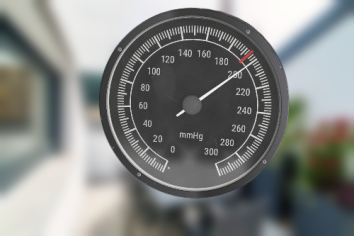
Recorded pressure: 200 mmHg
